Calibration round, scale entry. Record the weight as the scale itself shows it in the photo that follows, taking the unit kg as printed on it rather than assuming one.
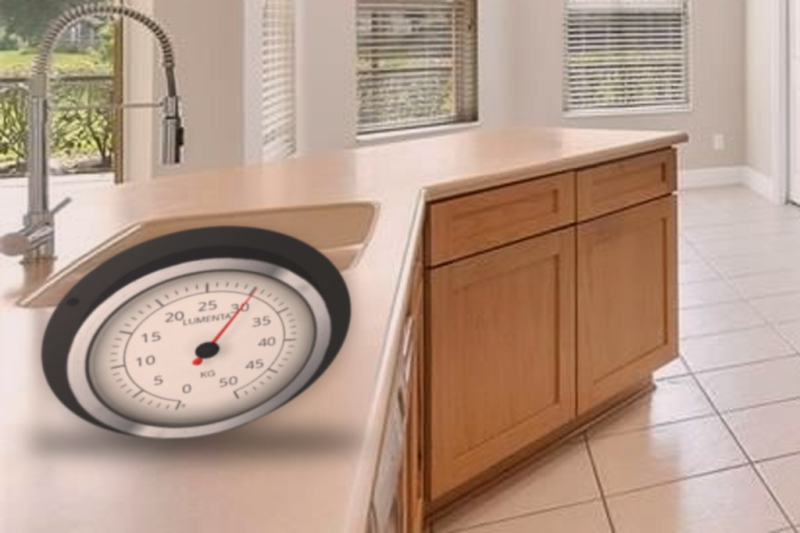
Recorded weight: 30 kg
